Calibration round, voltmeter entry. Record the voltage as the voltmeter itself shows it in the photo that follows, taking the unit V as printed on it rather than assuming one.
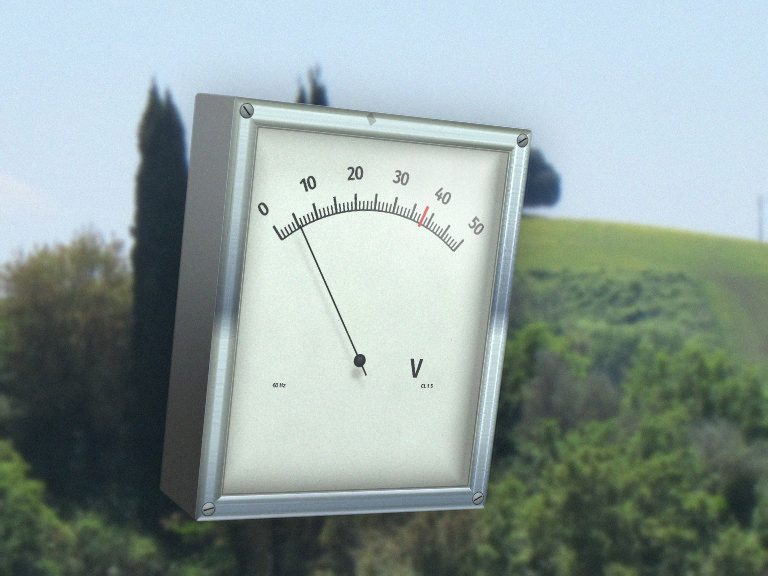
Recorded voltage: 5 V
